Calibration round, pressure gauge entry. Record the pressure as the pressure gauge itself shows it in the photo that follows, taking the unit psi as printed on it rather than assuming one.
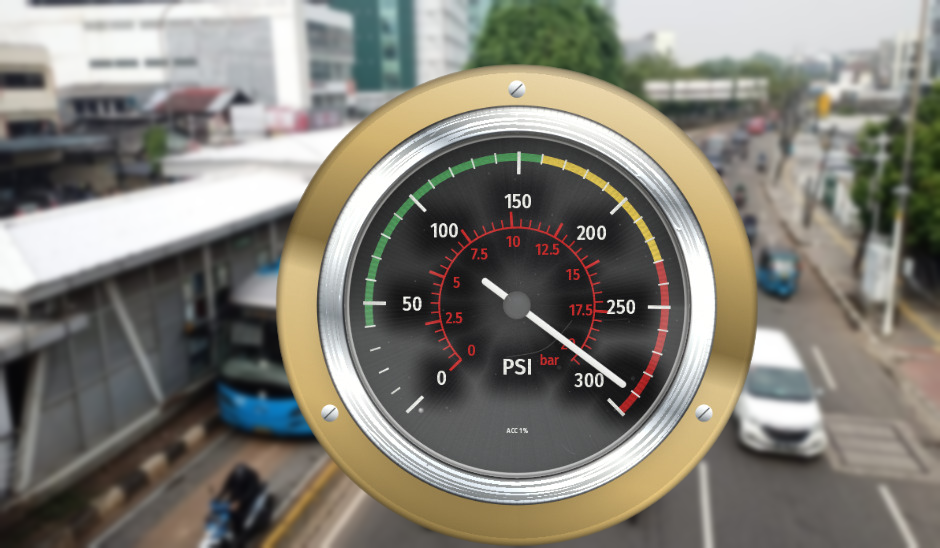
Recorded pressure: 290 psi
